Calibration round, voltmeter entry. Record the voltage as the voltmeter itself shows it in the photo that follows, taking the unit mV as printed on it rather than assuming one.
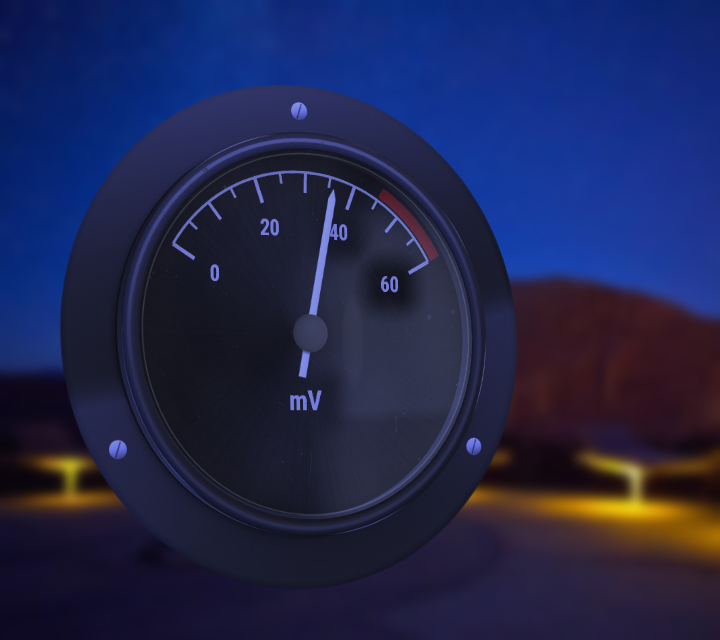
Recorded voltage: 35 mV
